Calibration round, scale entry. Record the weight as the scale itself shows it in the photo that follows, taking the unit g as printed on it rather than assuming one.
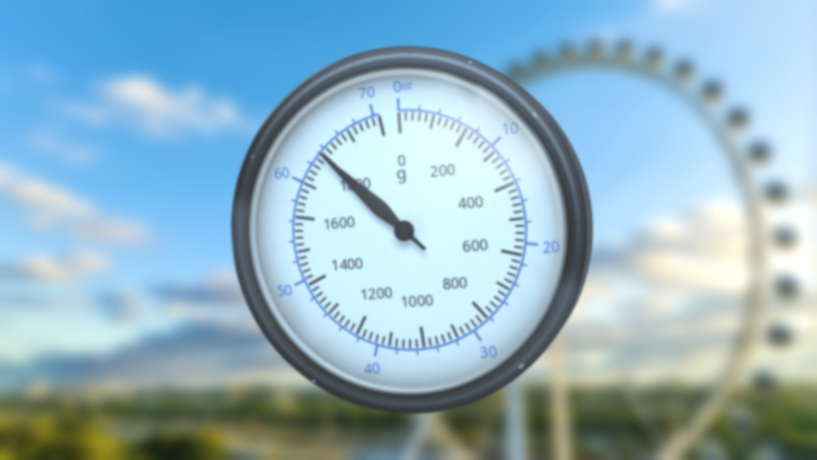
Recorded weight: 1800 g
